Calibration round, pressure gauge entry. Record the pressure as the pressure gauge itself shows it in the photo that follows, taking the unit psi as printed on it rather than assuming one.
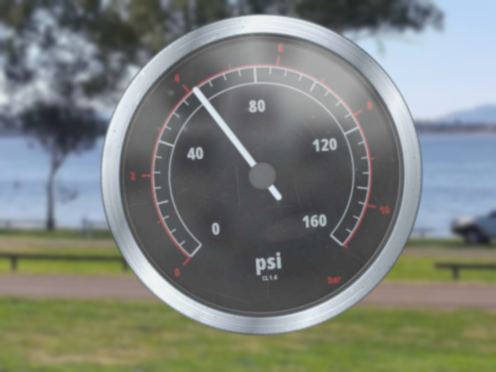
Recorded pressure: 60 psi
